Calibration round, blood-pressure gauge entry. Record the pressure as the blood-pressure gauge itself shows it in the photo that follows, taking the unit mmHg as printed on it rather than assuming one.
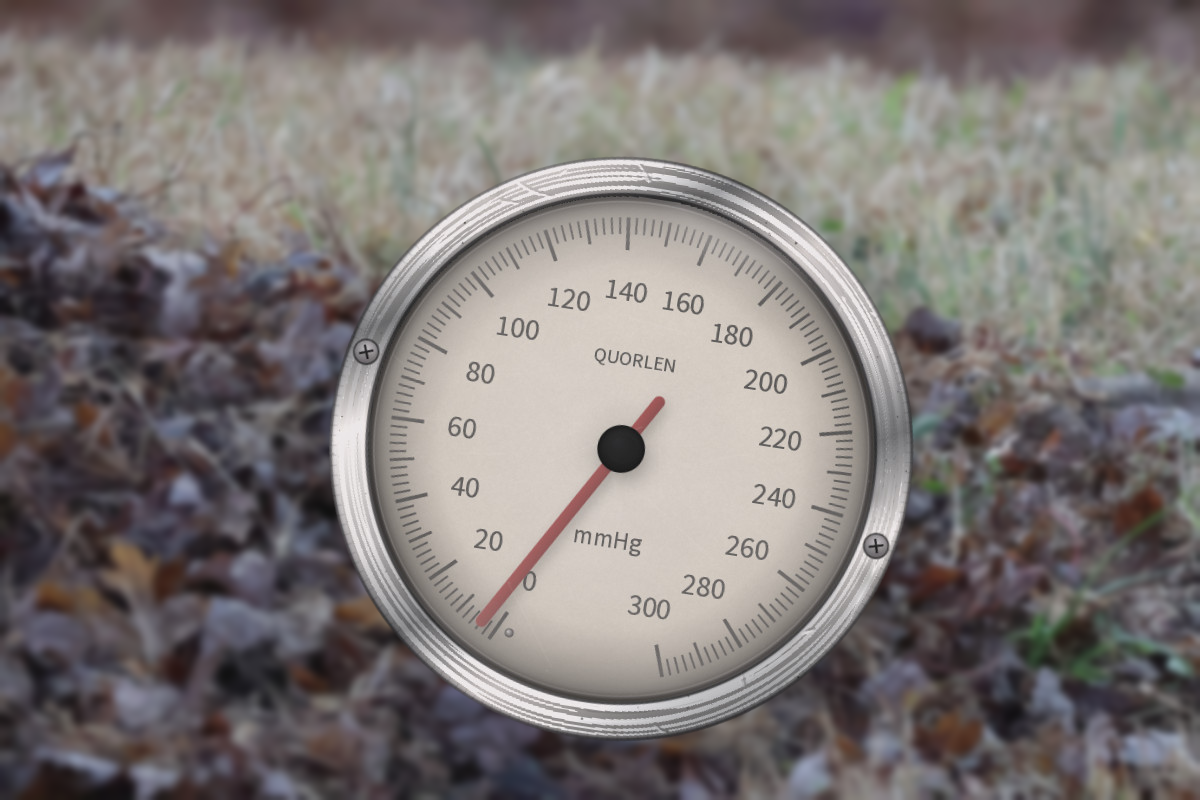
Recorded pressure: 4 mmHg
